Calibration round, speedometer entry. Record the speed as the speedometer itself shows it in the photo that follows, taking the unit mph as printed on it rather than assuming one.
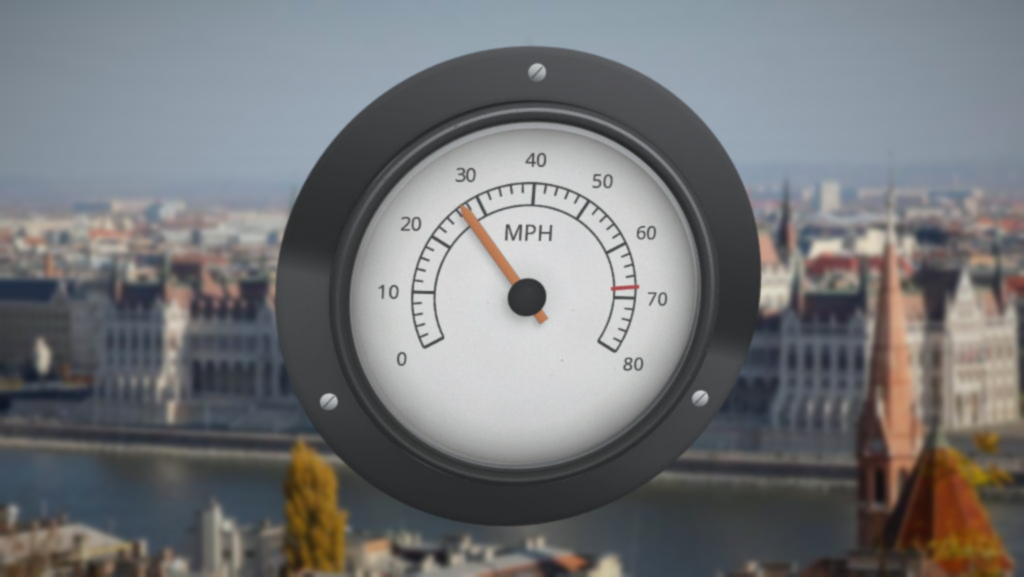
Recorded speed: 27 mph
